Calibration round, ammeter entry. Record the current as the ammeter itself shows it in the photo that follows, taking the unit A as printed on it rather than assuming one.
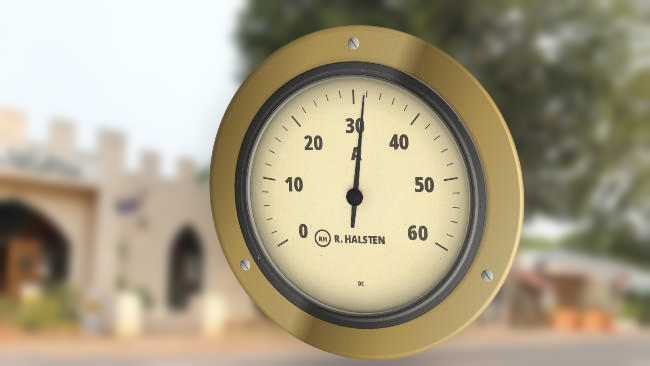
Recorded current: 32 A
